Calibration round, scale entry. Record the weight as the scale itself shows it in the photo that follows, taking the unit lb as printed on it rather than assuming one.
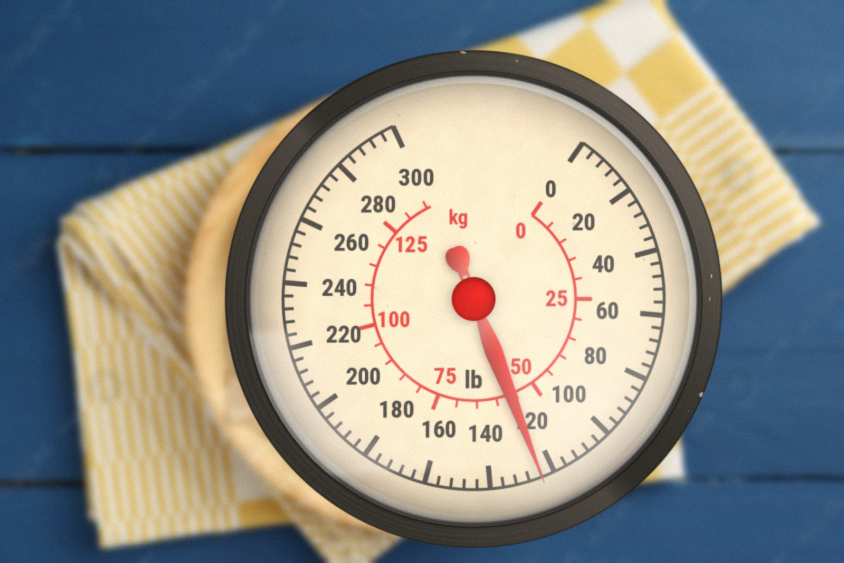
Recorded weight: 124 lb
